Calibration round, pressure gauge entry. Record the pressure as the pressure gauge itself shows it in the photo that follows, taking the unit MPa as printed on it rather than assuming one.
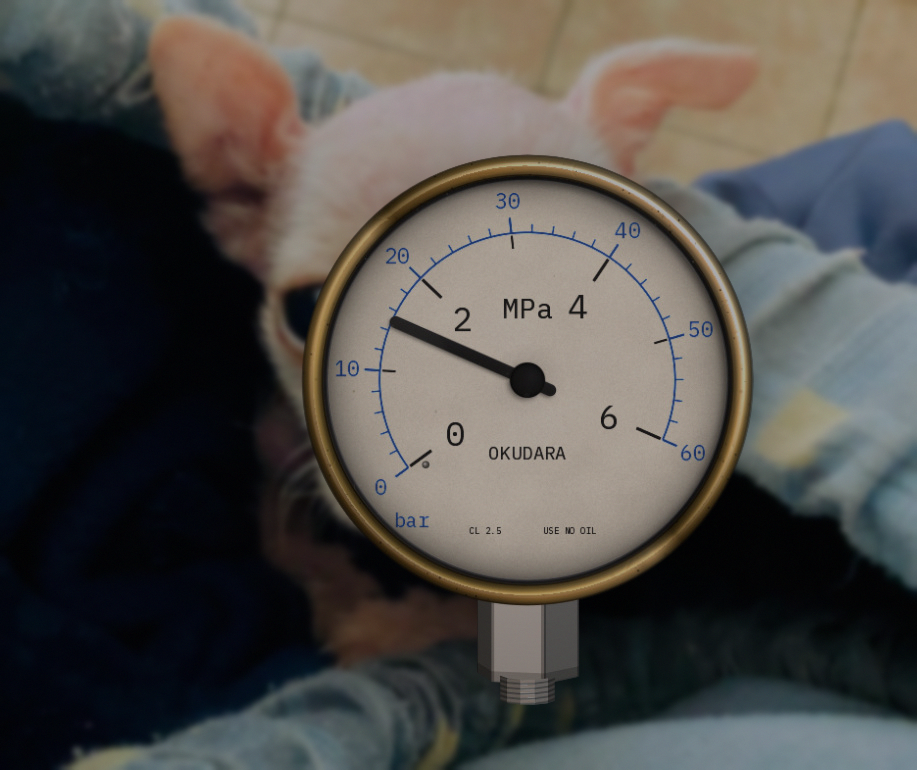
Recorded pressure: 1.5 MPa
